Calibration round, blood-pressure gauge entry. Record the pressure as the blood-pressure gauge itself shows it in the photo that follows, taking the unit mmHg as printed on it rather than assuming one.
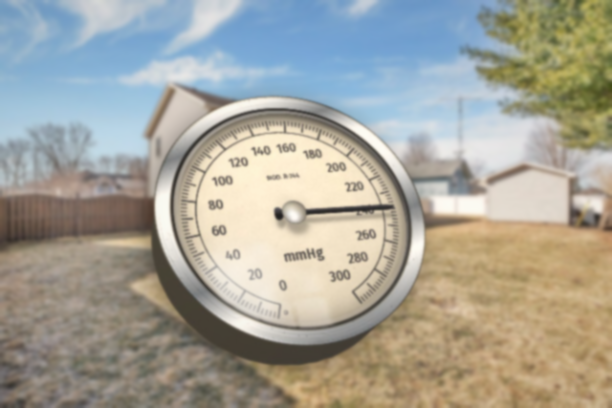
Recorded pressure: 240 mmHg
